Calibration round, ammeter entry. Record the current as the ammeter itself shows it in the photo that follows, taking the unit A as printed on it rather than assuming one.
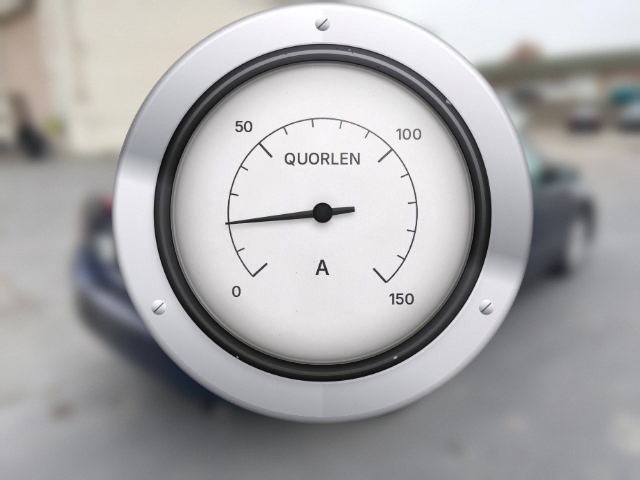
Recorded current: 20 A
